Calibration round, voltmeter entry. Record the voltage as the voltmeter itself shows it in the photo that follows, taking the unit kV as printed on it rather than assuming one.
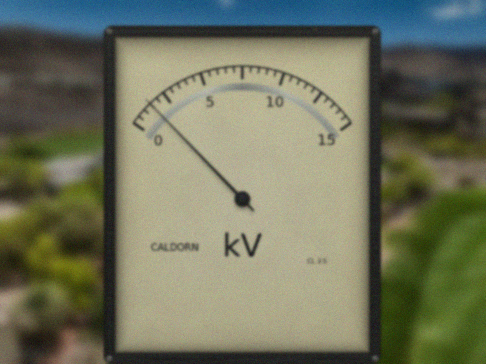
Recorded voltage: 1.5 kV
